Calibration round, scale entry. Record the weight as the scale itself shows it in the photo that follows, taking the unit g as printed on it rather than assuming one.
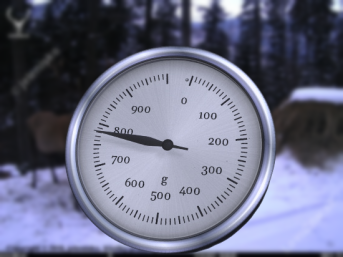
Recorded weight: 780 g
